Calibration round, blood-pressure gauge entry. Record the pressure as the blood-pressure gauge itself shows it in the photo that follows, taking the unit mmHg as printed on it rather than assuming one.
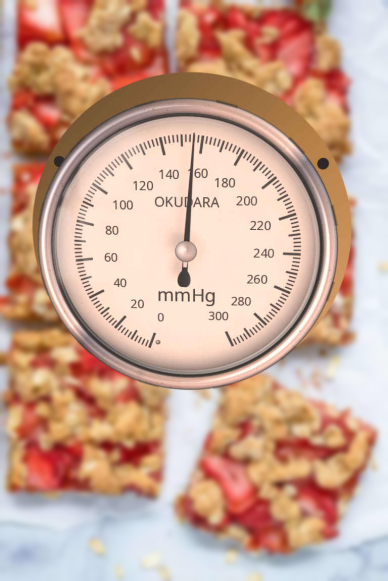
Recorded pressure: 156 mmHg
